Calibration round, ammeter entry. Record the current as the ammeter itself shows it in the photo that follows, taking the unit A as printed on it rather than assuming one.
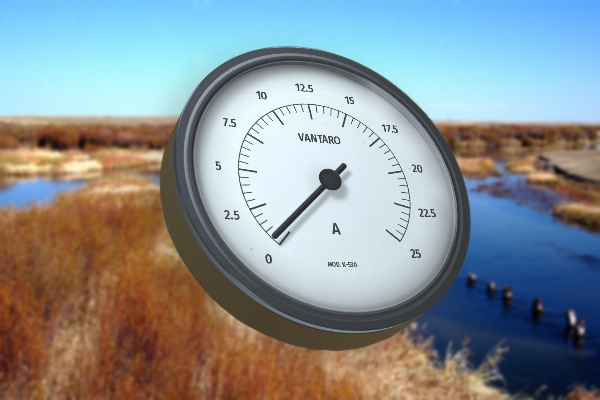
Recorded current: 0.5 A
